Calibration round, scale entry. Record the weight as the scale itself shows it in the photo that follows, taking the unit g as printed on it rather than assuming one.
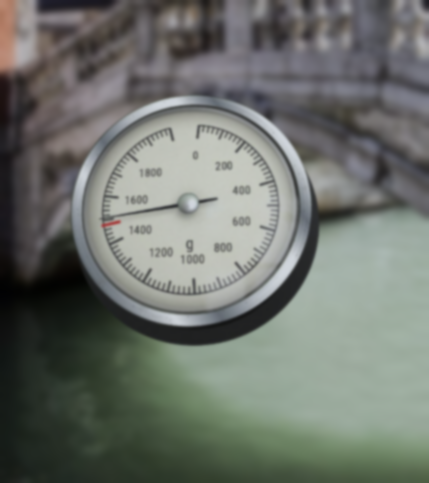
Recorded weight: 1500 g
